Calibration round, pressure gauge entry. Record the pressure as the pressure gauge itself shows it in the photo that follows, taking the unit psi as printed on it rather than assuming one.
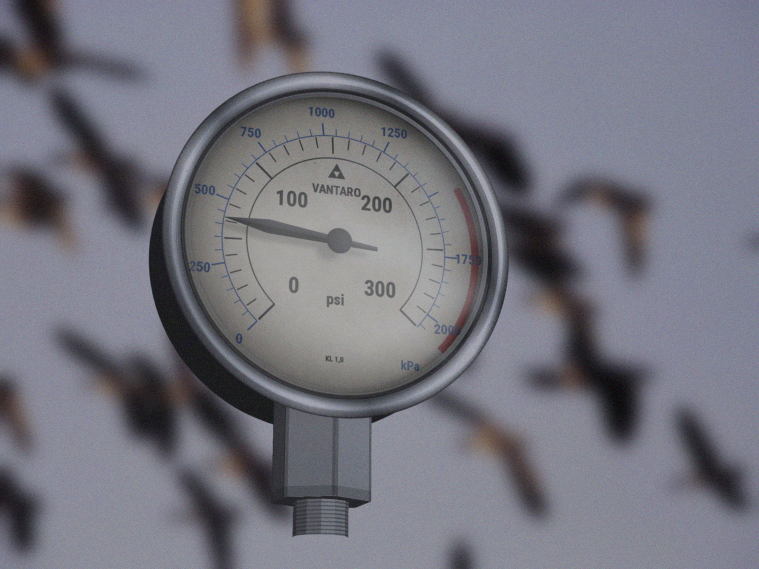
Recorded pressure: 60 psi
